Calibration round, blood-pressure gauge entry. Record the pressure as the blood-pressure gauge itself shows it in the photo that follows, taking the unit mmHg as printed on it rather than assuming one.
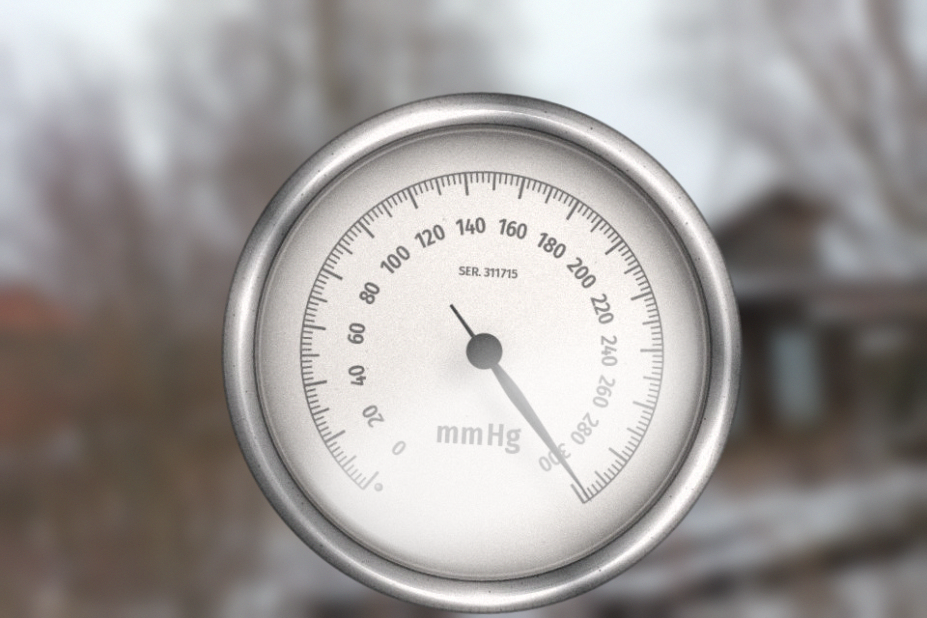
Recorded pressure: 298 mmHg
